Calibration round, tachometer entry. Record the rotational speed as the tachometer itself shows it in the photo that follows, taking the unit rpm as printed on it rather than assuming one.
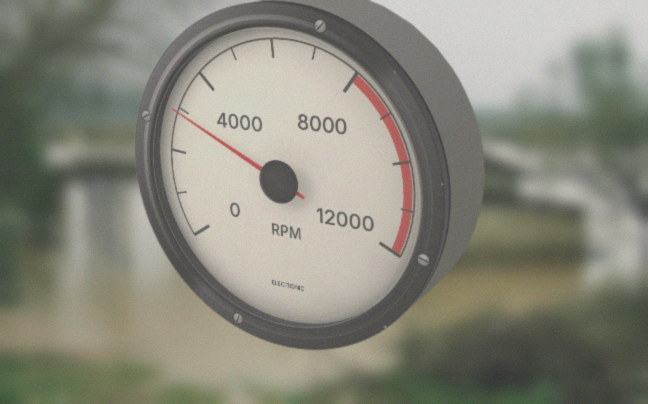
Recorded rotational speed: 3000 rpm
